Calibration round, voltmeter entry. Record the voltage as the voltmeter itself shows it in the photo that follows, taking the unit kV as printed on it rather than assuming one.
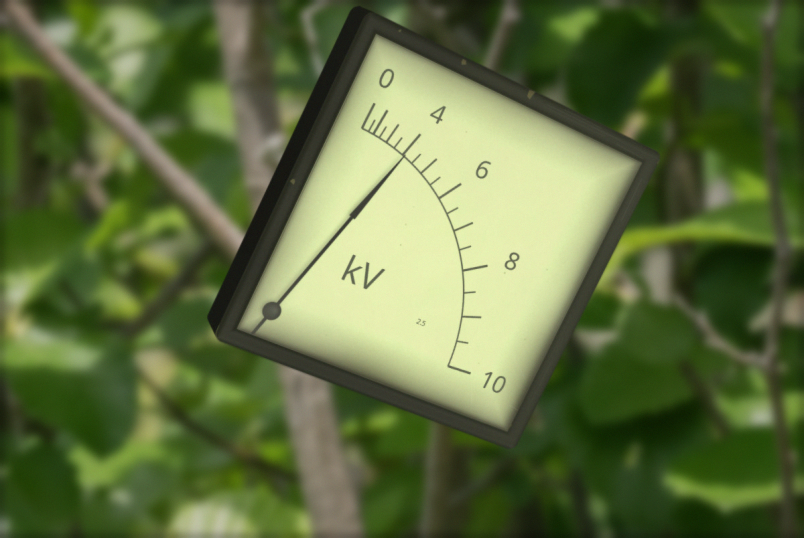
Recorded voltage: 4 kV
